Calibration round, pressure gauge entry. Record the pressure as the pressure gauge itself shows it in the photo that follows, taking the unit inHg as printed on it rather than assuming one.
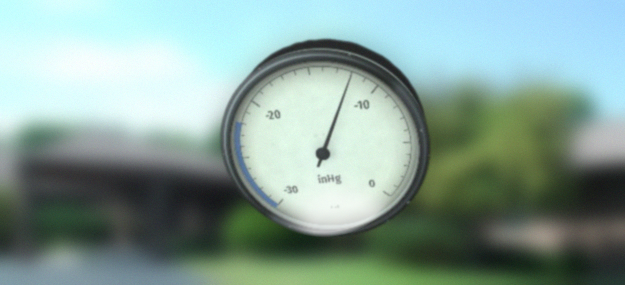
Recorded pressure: -12 inHg
